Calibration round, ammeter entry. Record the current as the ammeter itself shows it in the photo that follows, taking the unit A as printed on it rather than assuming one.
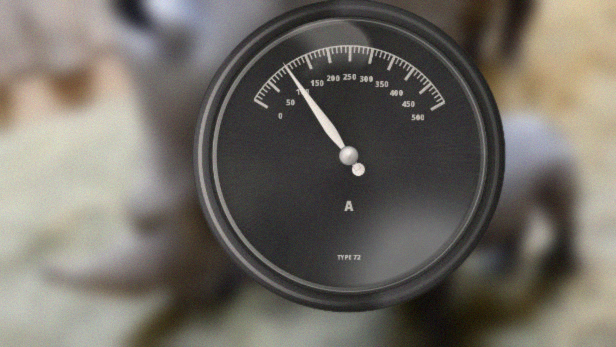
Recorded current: 100 A
